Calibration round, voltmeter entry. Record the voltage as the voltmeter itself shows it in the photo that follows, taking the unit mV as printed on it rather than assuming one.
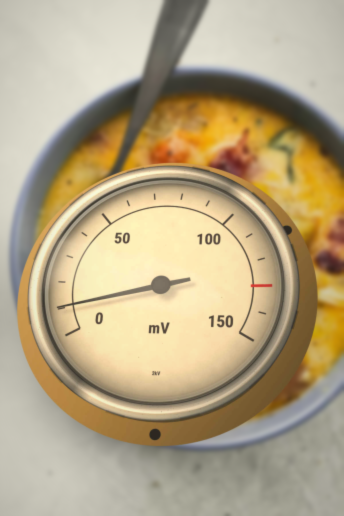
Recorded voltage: 10 mV
